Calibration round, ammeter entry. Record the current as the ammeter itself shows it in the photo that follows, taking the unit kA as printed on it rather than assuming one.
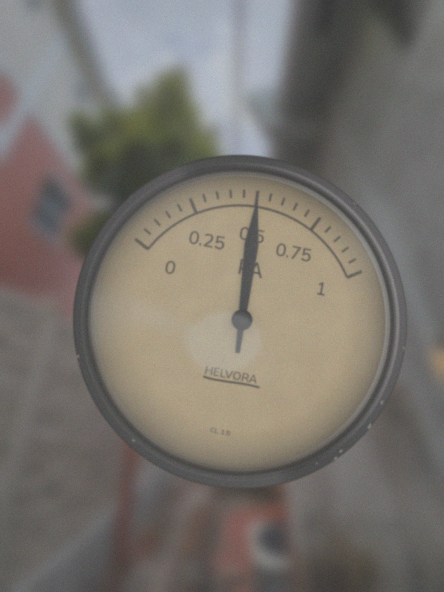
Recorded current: 0.5 kA
